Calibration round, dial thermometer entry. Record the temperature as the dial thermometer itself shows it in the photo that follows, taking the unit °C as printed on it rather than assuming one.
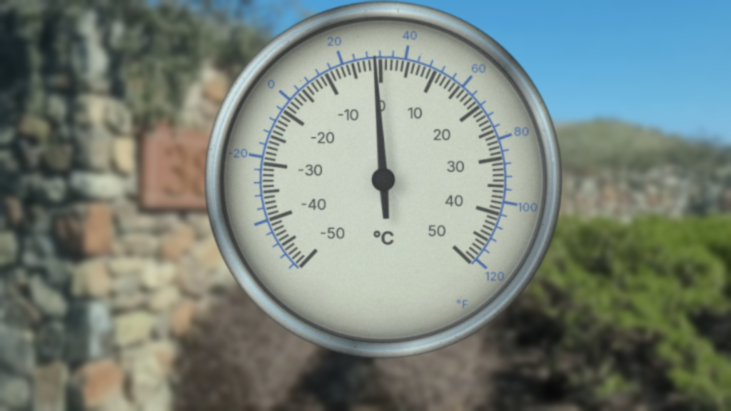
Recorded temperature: -1 °C
